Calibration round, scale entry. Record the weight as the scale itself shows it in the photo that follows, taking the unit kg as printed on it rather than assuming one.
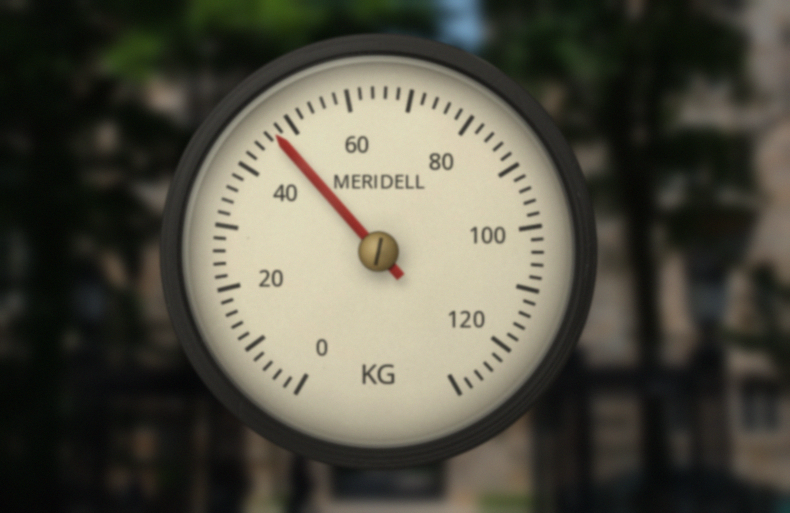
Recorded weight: 47 kg
